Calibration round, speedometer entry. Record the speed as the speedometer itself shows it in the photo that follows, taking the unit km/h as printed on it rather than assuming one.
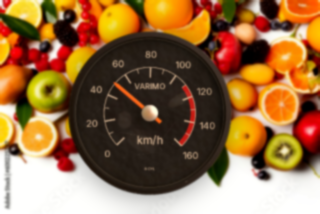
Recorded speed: 50 km/h
